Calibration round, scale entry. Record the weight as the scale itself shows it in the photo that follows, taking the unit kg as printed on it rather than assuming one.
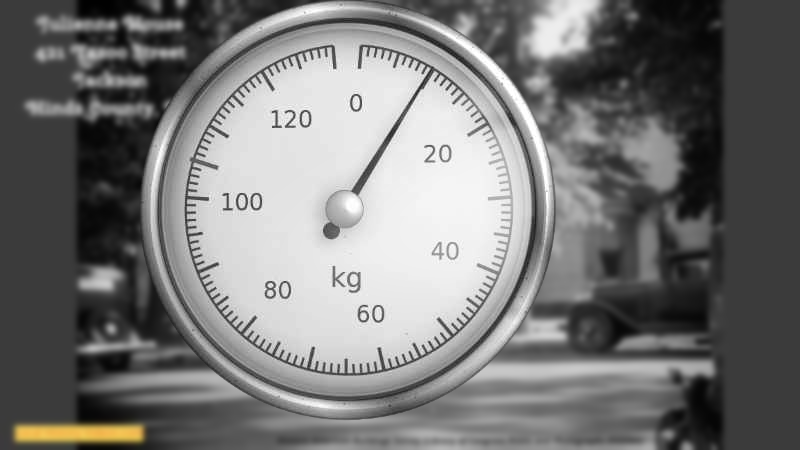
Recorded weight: 10 kg
